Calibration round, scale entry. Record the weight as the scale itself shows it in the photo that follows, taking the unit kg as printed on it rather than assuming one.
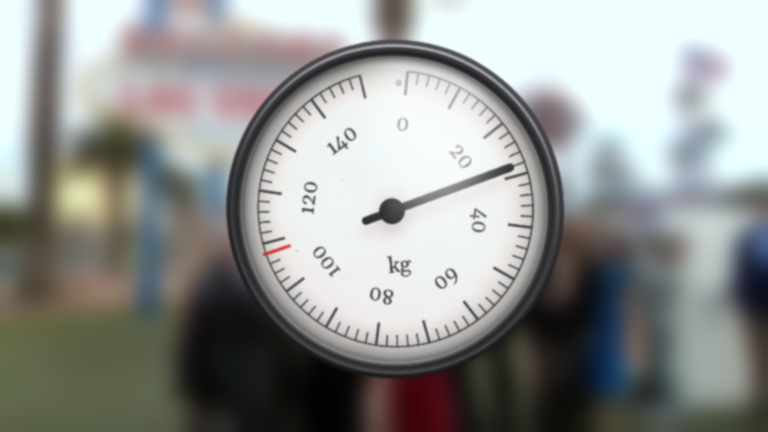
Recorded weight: 28 kg
